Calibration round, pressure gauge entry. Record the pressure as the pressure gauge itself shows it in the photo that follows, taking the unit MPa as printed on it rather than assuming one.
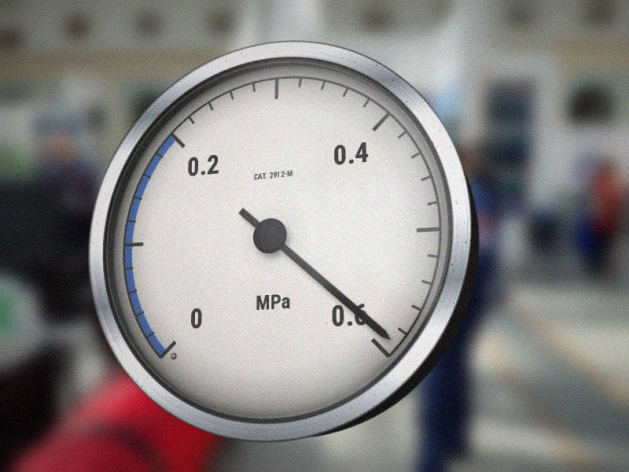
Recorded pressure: 0.59 MPa
